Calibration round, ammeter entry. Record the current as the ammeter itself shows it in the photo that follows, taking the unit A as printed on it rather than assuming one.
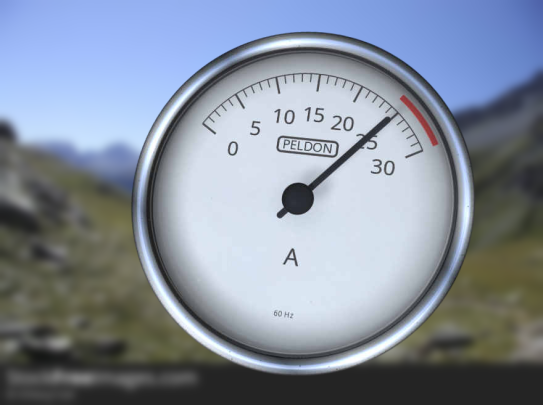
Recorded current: 25 A
